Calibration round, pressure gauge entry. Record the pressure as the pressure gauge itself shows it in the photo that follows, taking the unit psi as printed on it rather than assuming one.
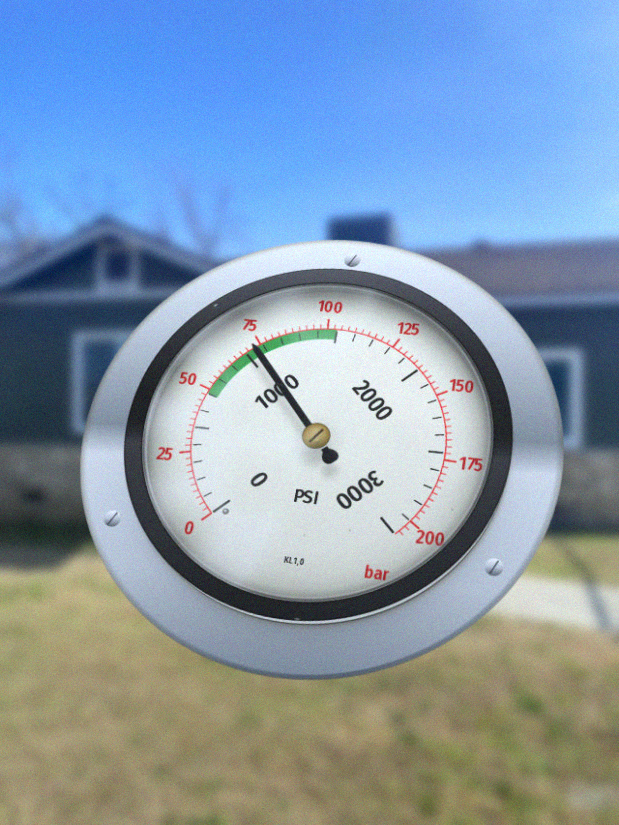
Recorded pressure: 1050 psi
